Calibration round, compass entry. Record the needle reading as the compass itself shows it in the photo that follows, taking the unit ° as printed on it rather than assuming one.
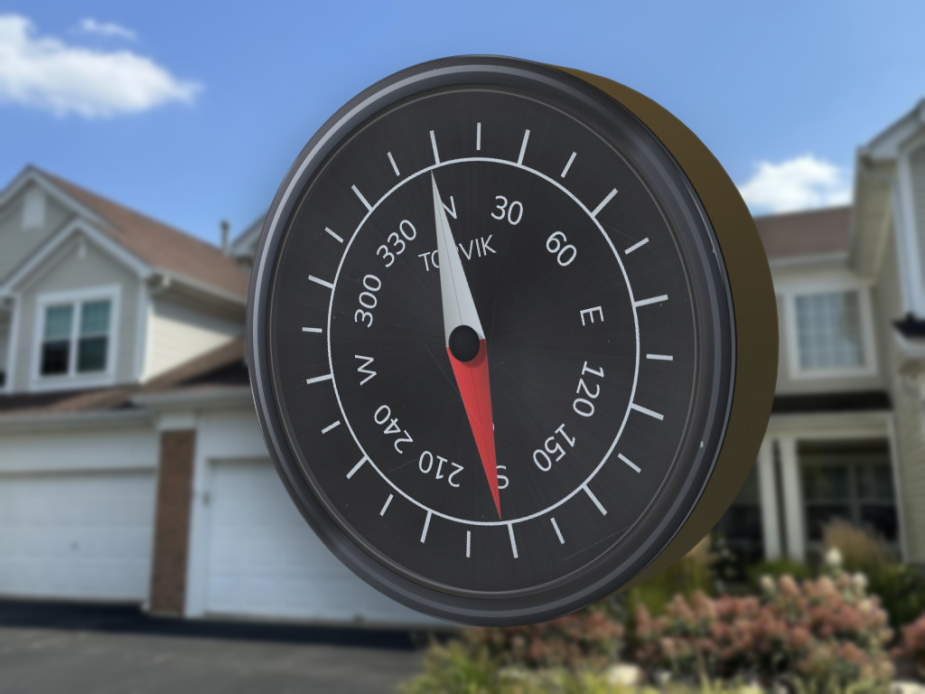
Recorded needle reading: 180 °
